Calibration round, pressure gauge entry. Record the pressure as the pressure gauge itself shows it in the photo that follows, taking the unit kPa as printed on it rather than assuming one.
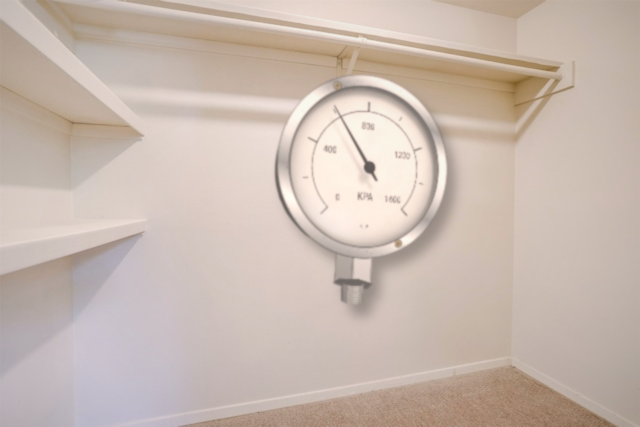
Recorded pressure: 600 kPa
